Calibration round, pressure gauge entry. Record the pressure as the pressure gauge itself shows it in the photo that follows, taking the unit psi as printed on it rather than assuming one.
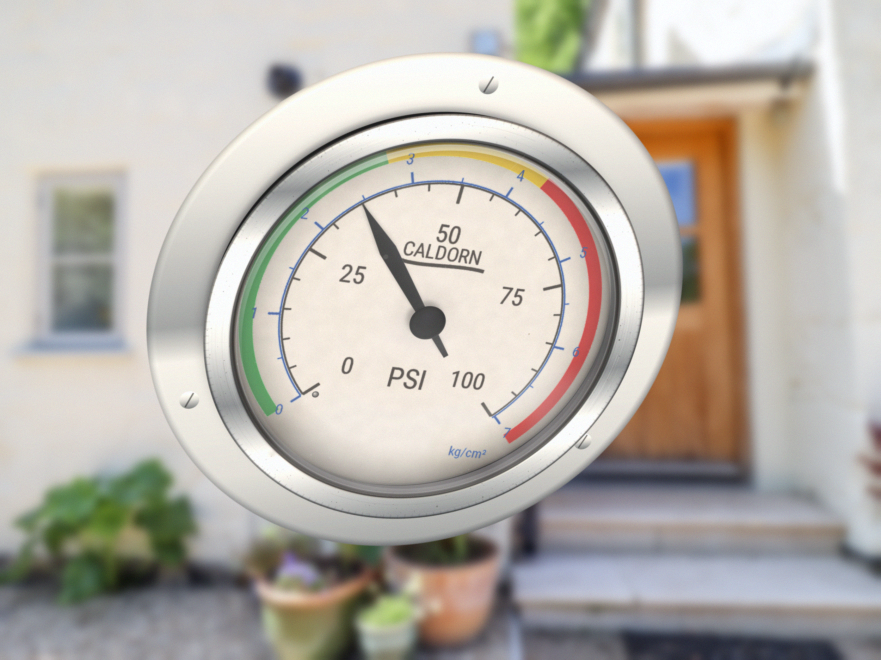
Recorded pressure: 35 psi
